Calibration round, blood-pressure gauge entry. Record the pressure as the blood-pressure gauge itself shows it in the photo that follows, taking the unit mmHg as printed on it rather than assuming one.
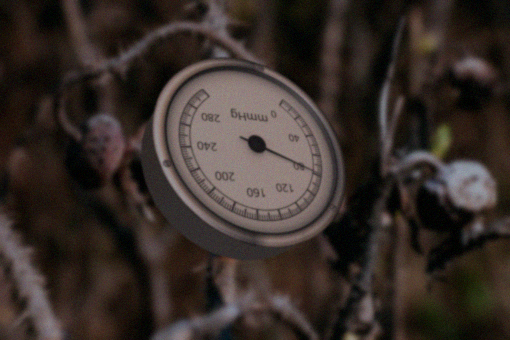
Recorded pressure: 80 mmHg
